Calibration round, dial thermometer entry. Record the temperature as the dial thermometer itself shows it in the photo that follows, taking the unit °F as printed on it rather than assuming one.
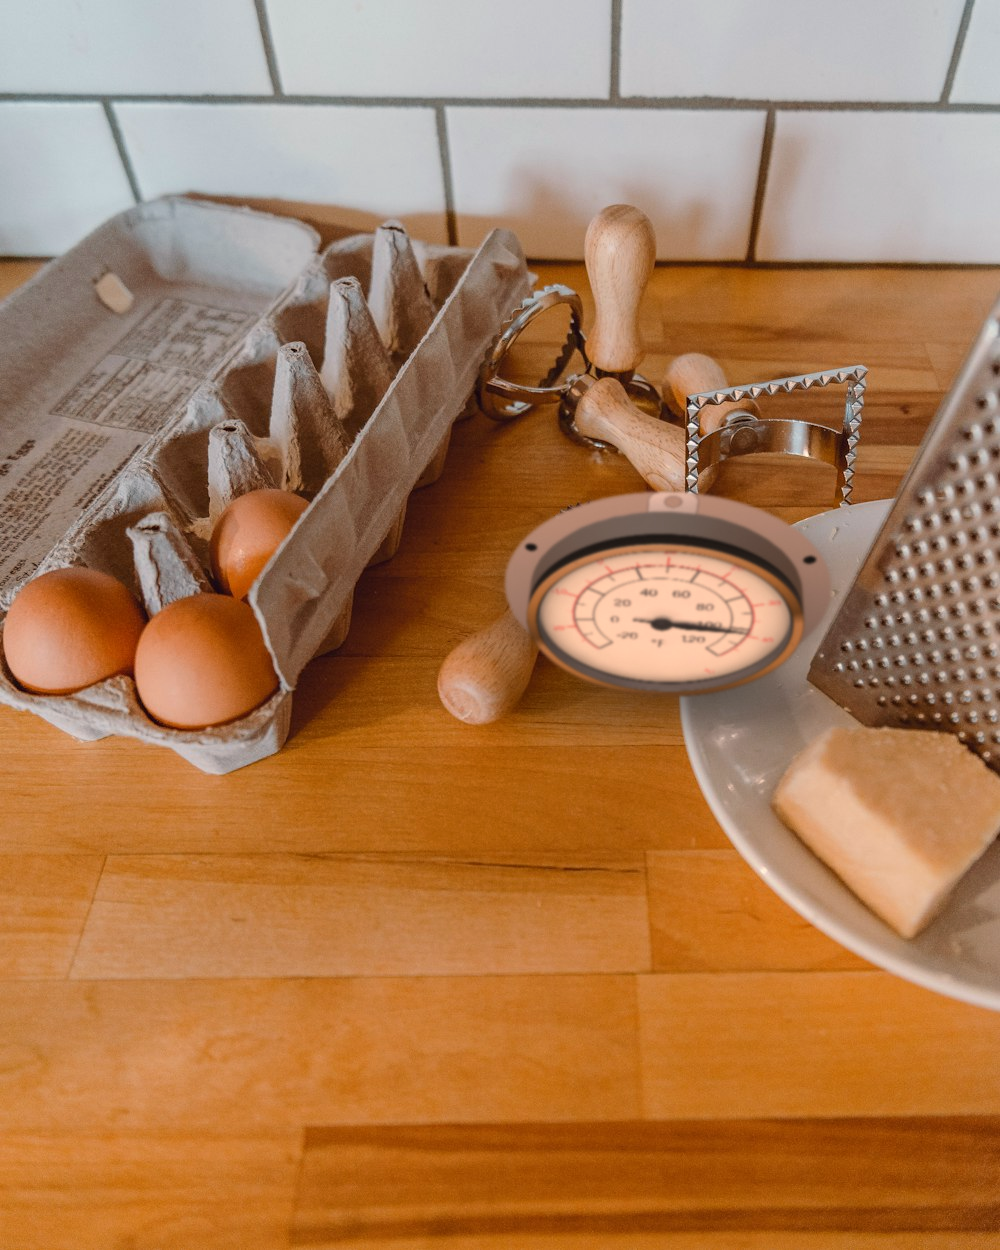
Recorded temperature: 100 °F
